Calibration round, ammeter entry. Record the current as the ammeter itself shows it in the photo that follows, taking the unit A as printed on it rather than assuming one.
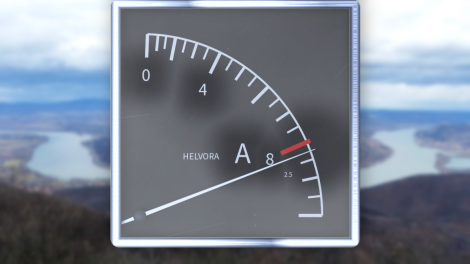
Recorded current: 8.25 A
